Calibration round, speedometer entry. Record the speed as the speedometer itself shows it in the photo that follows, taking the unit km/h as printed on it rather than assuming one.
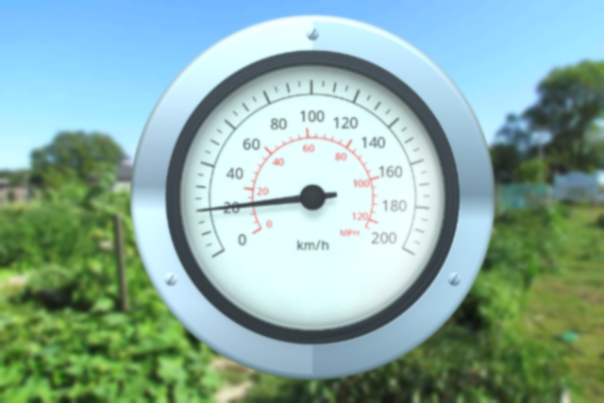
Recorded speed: 20 km/h
